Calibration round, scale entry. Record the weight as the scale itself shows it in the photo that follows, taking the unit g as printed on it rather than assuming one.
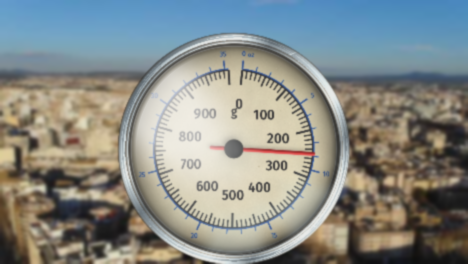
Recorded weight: 250 g
